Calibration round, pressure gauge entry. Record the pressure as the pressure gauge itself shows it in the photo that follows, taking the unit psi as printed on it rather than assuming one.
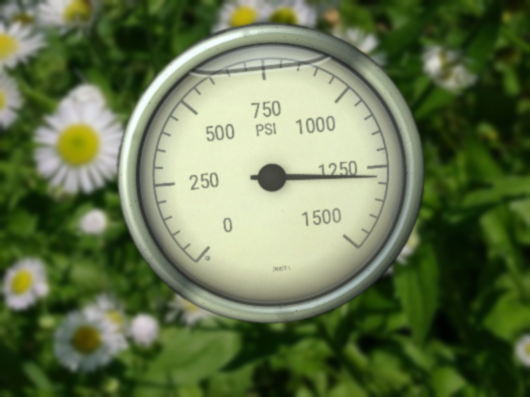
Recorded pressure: 1275 psi
